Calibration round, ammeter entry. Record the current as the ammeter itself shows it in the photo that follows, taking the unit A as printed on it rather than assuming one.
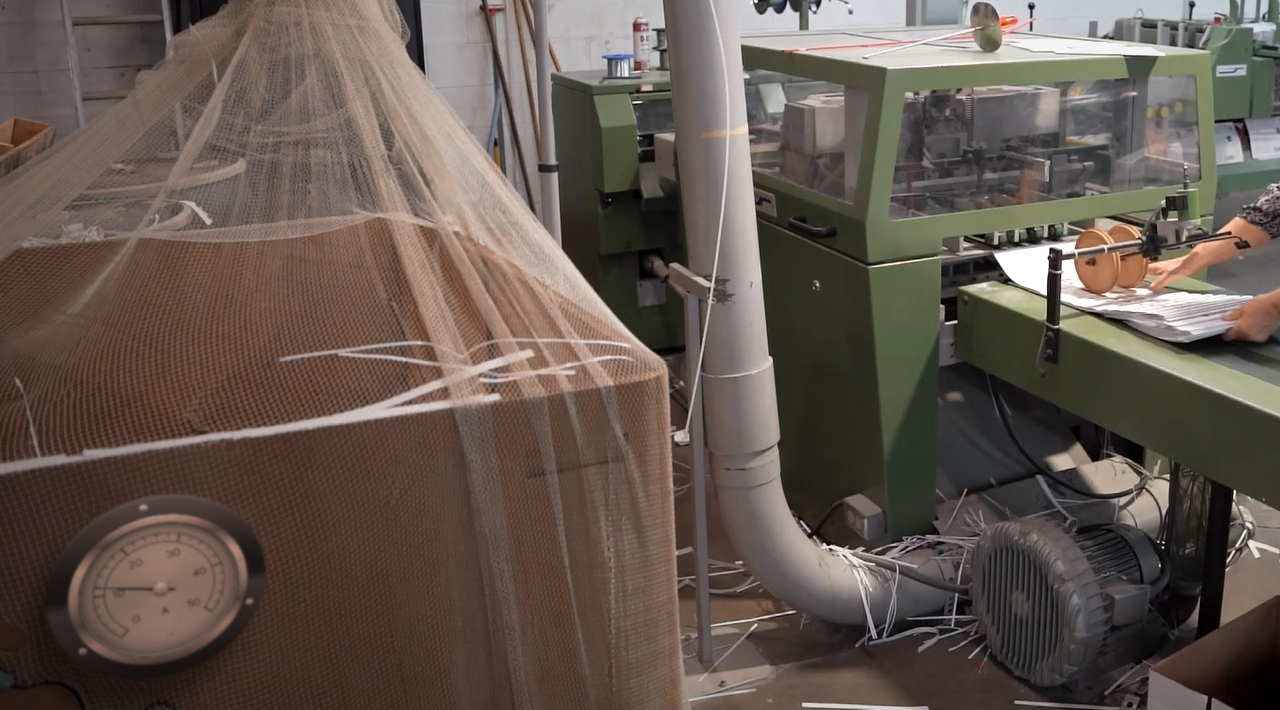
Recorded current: 12 A
